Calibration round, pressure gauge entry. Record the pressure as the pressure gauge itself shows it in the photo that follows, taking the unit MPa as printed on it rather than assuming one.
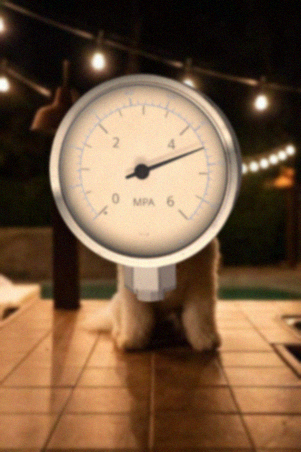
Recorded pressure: 4.5 MPa
